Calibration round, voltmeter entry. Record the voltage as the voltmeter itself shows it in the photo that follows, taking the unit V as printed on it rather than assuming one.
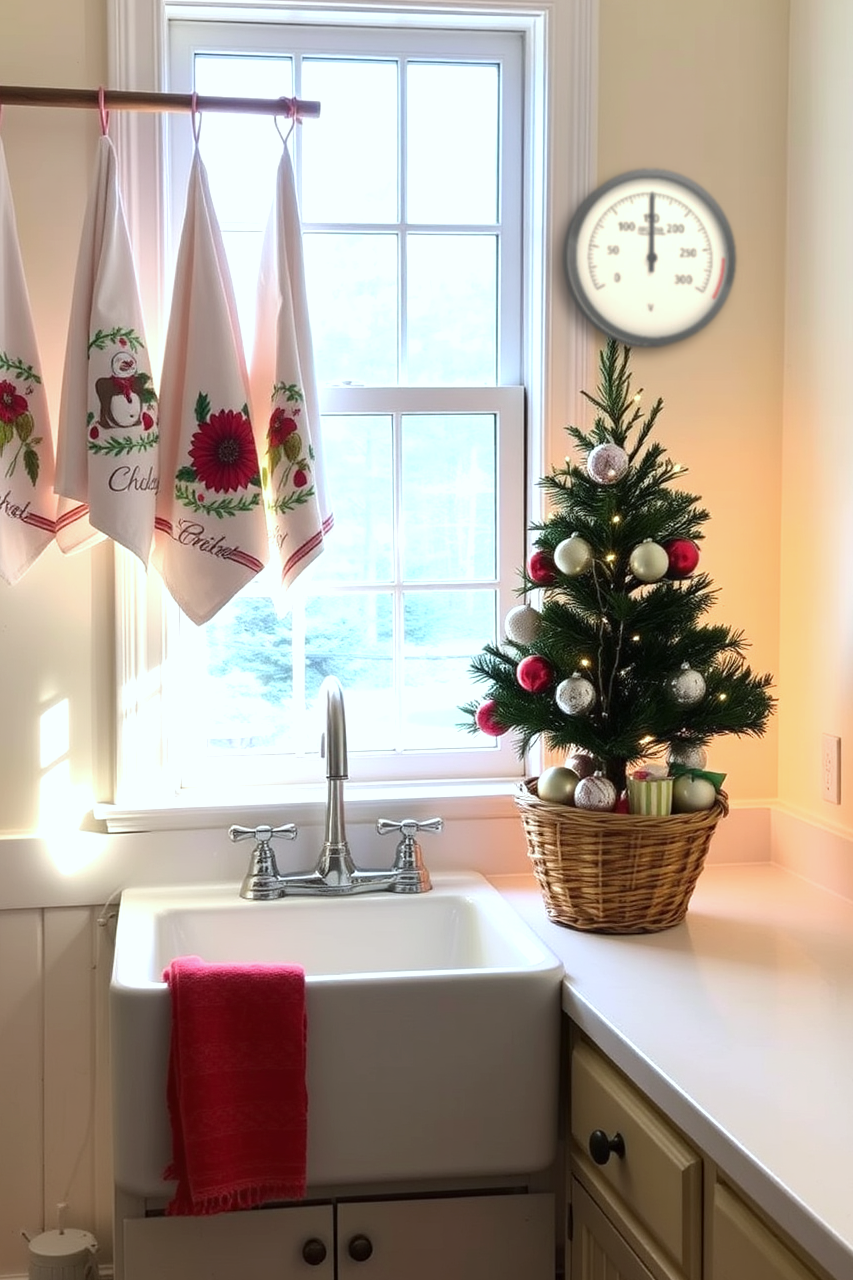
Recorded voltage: 150 V
